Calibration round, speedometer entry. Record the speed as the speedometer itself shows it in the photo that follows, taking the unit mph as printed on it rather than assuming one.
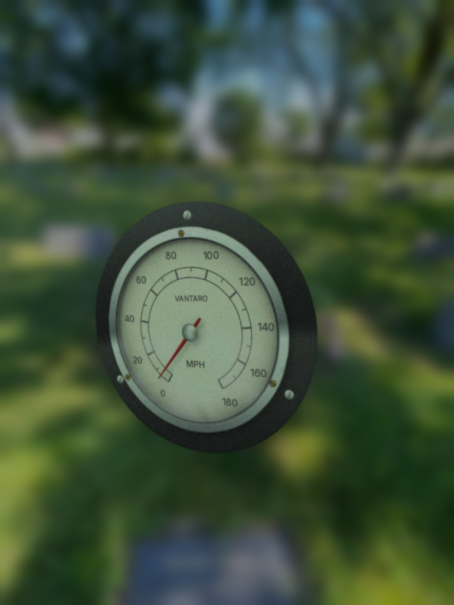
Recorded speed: 5 mph
